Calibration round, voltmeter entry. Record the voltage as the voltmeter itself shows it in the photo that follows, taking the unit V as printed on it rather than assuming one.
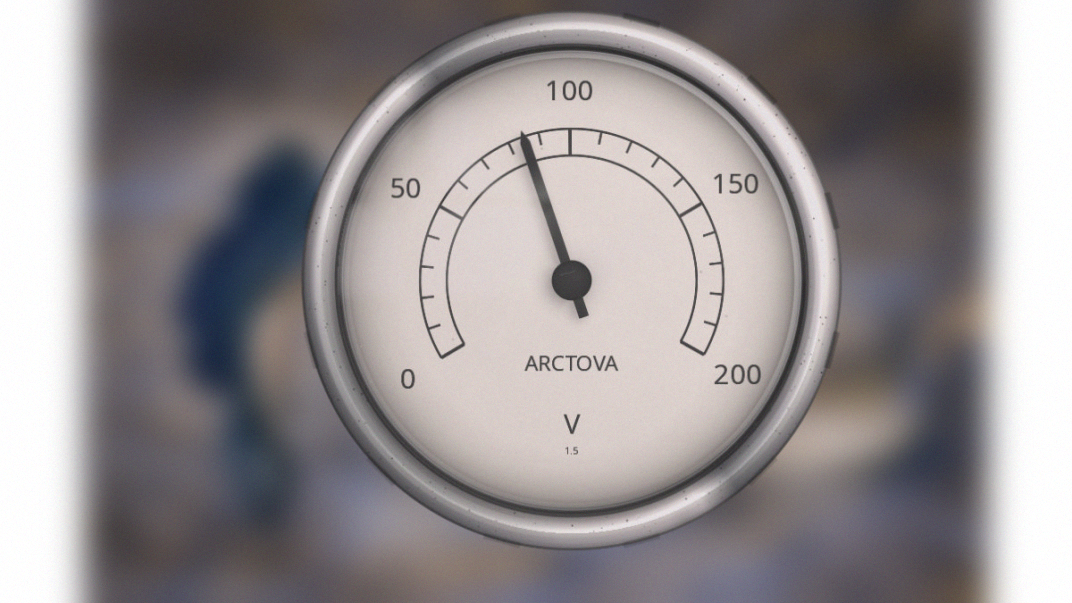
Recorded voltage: 85 V
